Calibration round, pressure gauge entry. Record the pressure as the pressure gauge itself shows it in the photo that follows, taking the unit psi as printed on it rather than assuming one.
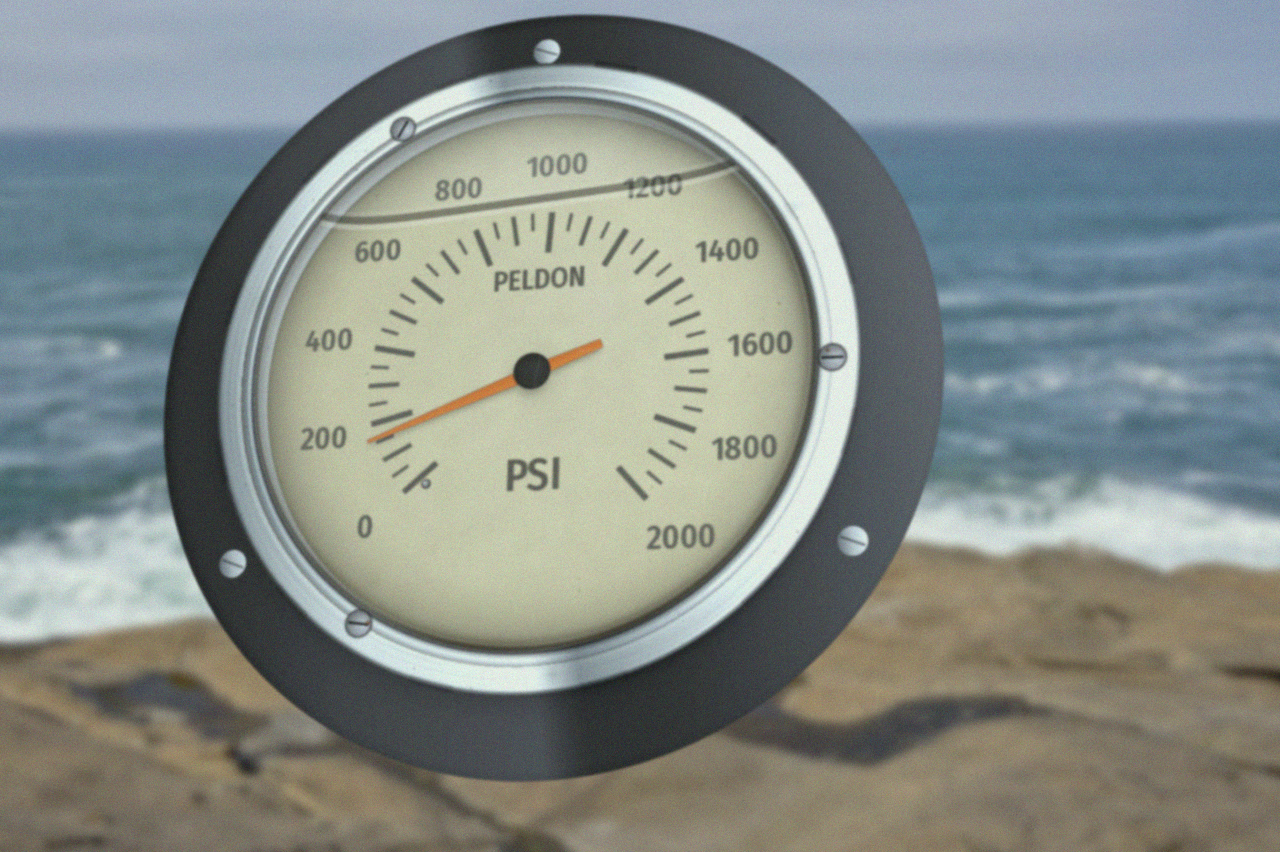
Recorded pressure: 150 psi
